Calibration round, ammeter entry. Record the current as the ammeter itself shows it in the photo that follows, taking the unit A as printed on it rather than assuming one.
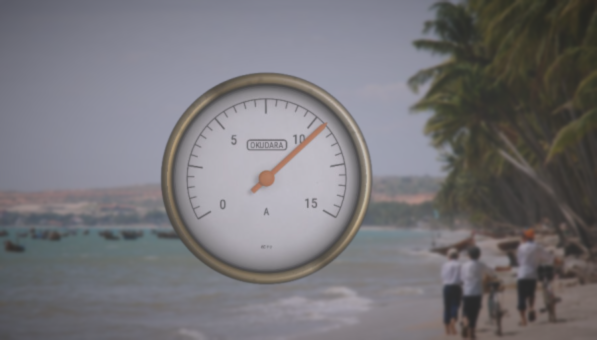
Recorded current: 10.5 A
